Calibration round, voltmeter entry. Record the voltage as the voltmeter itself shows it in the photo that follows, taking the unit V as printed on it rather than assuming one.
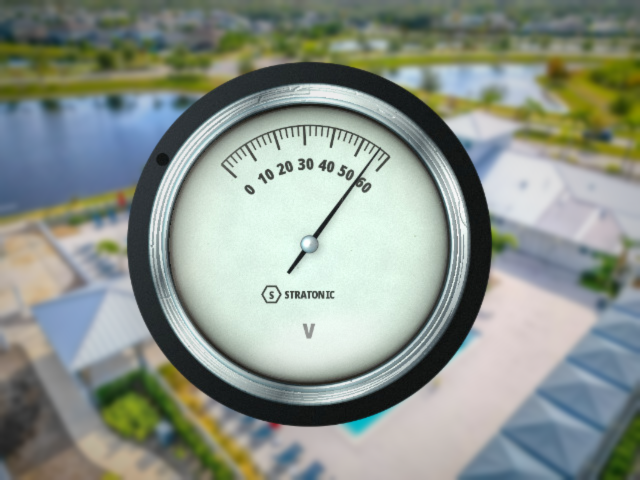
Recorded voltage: 56 V
